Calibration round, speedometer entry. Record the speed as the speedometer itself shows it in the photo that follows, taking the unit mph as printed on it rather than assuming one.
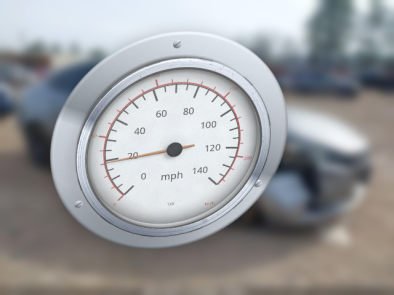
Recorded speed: 20 mph
